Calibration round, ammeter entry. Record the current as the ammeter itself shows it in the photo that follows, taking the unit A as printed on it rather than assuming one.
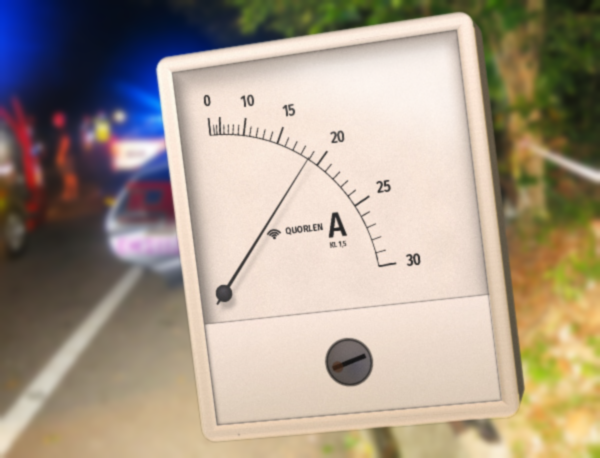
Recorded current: 19 A
